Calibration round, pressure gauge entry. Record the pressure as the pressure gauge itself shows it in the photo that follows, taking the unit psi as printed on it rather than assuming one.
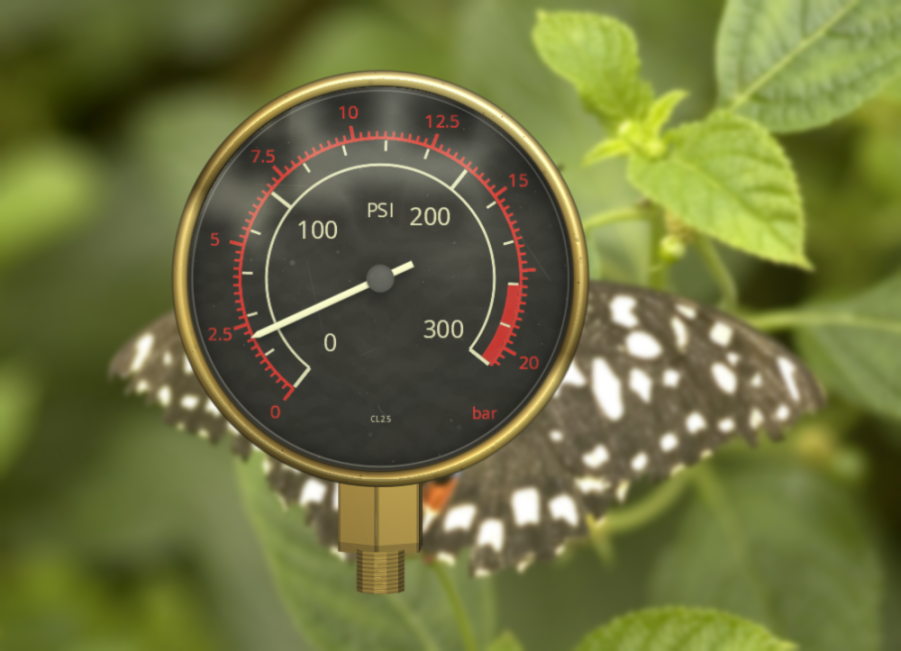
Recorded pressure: 30 psi
